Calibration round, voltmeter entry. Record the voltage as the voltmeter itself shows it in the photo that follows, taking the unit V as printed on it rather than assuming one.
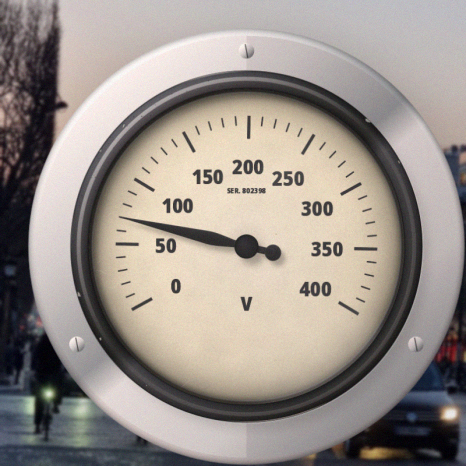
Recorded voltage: 70 V
